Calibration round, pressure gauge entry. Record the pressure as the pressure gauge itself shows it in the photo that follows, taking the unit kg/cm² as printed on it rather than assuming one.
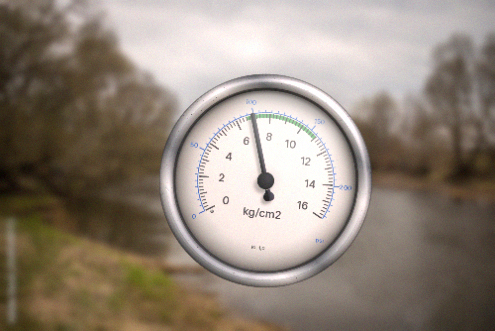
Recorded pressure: 7 kg/cm²
